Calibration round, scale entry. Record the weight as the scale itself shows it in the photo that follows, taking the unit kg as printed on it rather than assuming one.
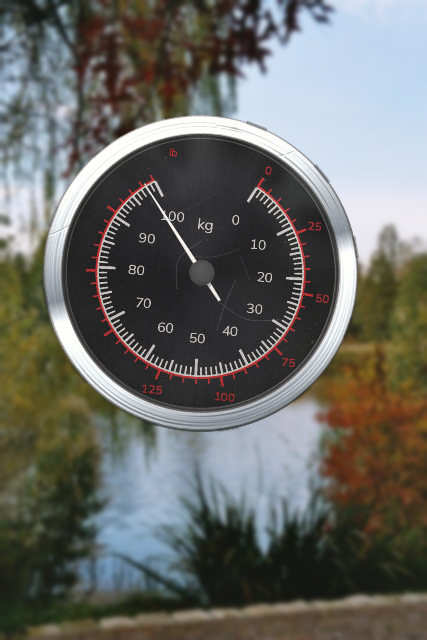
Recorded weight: 98 kg
